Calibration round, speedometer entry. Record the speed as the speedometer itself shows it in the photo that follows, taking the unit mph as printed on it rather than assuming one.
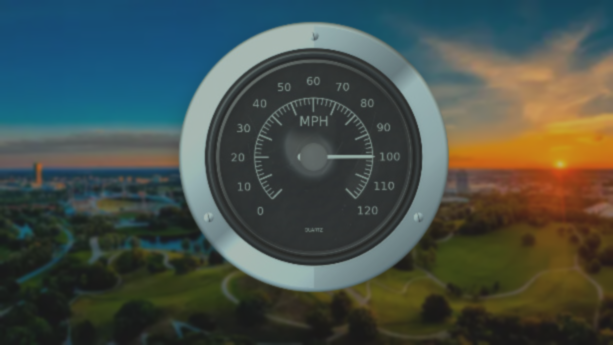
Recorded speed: 100 mph
